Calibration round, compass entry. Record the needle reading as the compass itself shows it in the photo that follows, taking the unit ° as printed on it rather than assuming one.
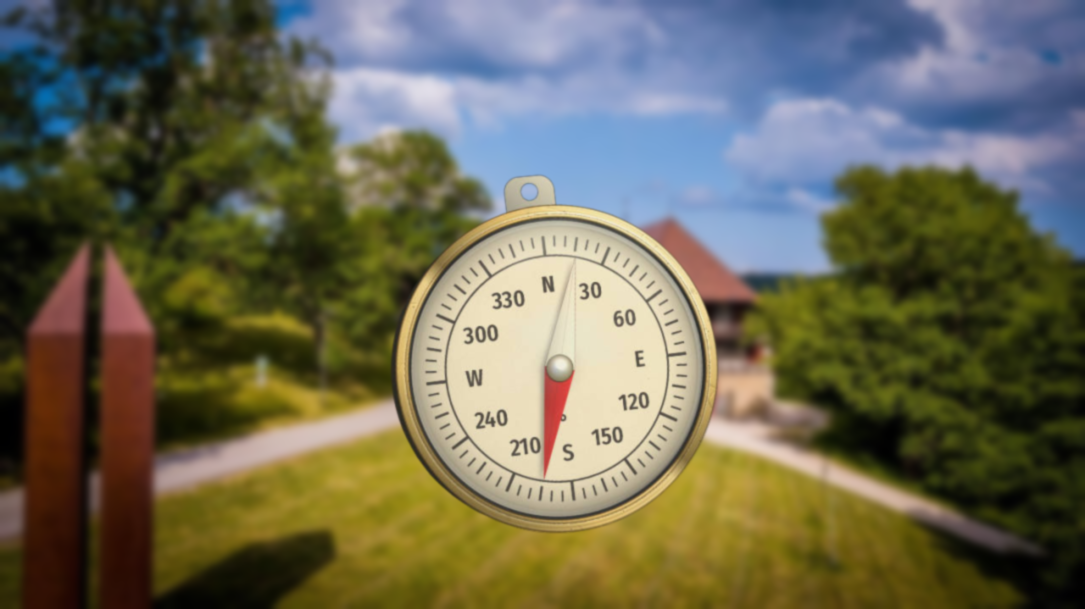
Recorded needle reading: 195 °
